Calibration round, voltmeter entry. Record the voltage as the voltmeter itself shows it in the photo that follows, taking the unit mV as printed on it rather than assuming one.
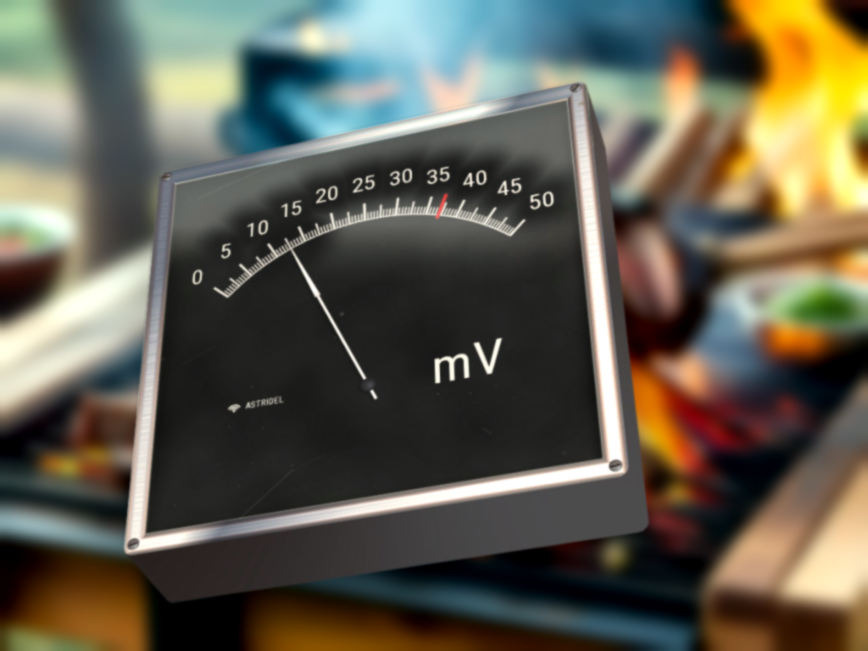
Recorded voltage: 12.5 mV
